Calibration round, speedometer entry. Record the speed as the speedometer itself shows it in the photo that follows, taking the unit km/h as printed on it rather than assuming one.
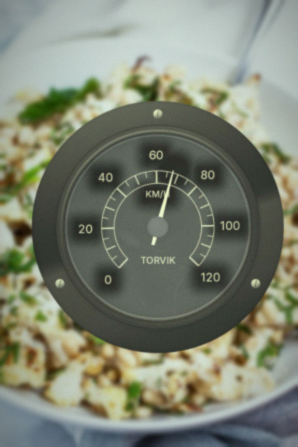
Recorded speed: 67.5 km/h
